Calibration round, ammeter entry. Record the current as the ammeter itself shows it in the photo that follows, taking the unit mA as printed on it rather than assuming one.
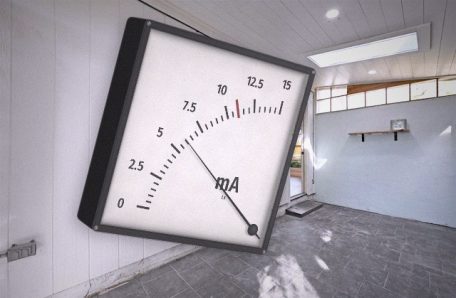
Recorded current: 6 mA
